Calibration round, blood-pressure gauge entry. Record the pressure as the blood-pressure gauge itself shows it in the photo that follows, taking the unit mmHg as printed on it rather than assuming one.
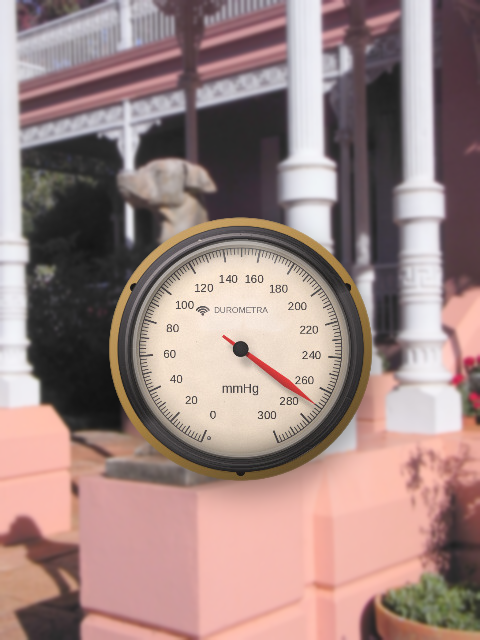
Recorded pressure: 270 mmHg
